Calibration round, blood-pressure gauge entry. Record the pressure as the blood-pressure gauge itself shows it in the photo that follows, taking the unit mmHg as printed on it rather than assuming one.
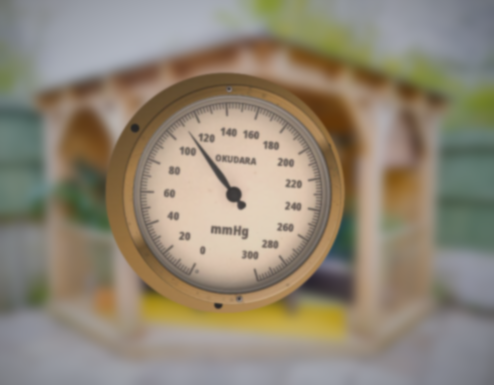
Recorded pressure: 110 mmHg
